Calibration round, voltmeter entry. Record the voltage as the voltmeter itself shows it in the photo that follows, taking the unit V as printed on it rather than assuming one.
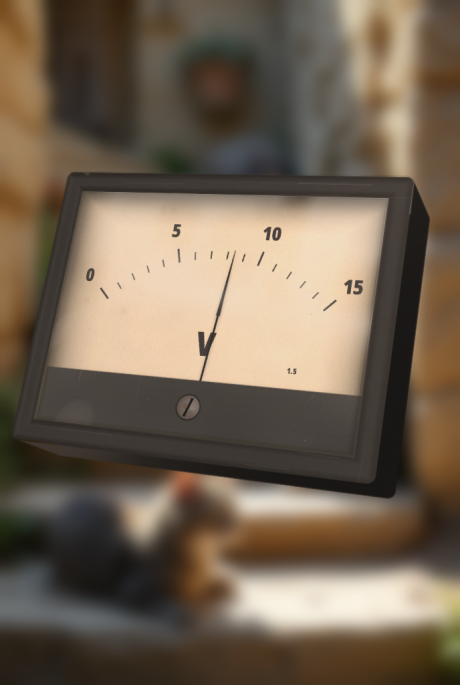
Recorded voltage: 8.5 V
